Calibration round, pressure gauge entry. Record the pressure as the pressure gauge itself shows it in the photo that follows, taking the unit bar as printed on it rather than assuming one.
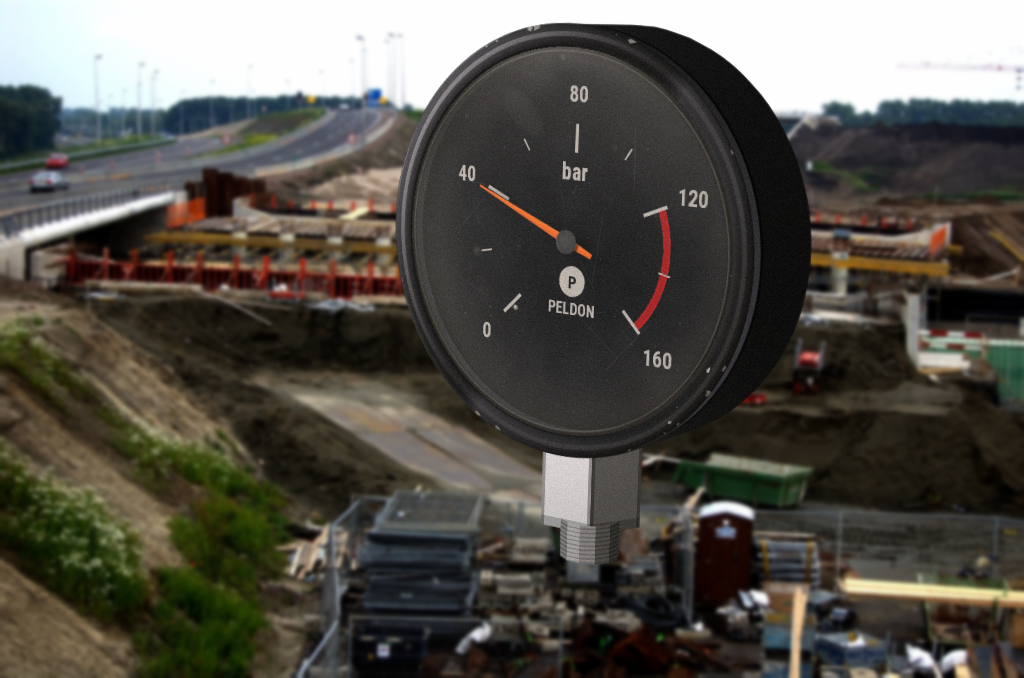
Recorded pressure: 40 bar
